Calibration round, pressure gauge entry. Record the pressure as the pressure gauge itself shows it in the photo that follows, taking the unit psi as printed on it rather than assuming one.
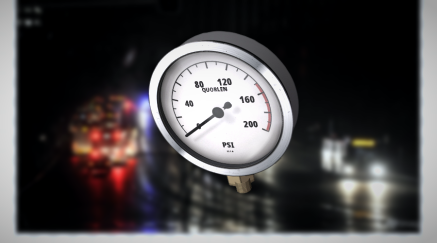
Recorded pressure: 0 psi
